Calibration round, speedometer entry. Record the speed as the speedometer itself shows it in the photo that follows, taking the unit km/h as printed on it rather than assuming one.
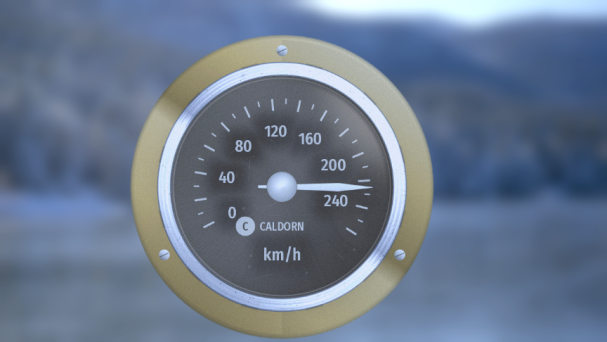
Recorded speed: 225 km/h
